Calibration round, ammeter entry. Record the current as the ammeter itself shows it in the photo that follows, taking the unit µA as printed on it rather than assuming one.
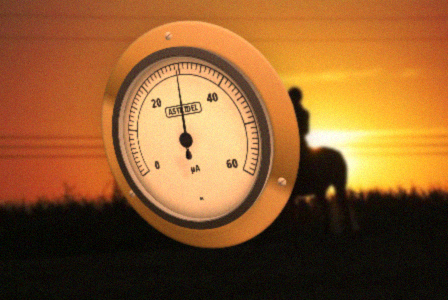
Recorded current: 30 µA
